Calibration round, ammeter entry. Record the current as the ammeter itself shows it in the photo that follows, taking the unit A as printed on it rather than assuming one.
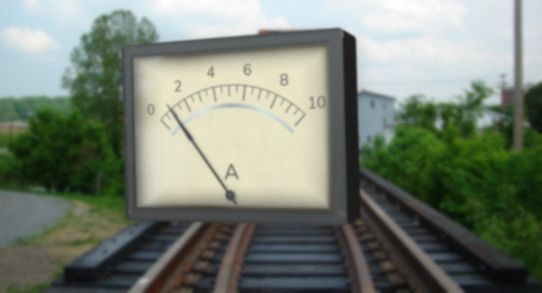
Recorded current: 1 A
